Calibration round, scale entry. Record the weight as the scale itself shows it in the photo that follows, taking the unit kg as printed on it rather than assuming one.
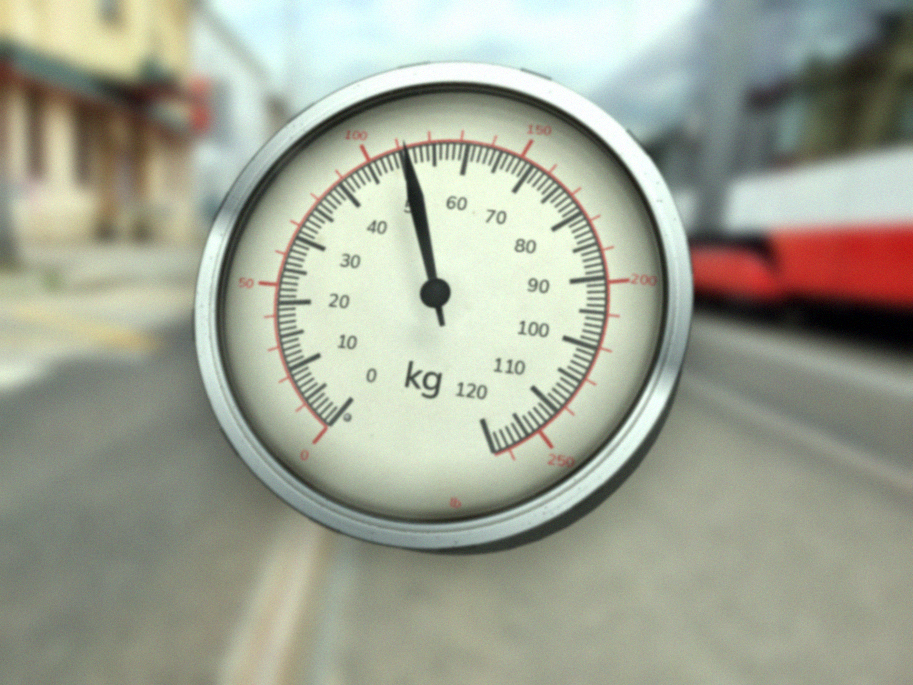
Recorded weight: 51 kg
